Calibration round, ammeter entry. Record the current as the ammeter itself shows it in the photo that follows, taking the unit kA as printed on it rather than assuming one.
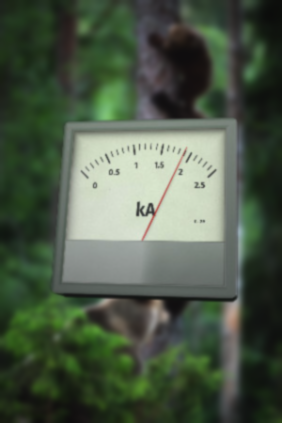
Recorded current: 1.9 kA
